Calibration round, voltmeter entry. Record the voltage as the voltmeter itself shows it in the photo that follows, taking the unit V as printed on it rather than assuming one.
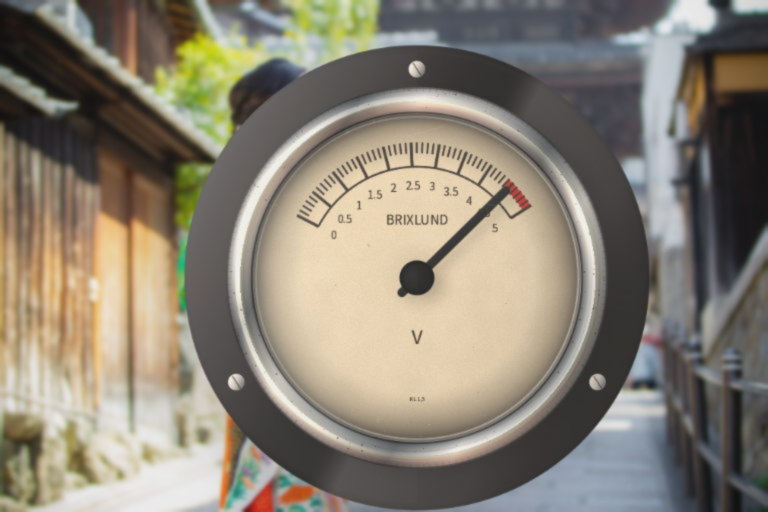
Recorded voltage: 4.5 V
